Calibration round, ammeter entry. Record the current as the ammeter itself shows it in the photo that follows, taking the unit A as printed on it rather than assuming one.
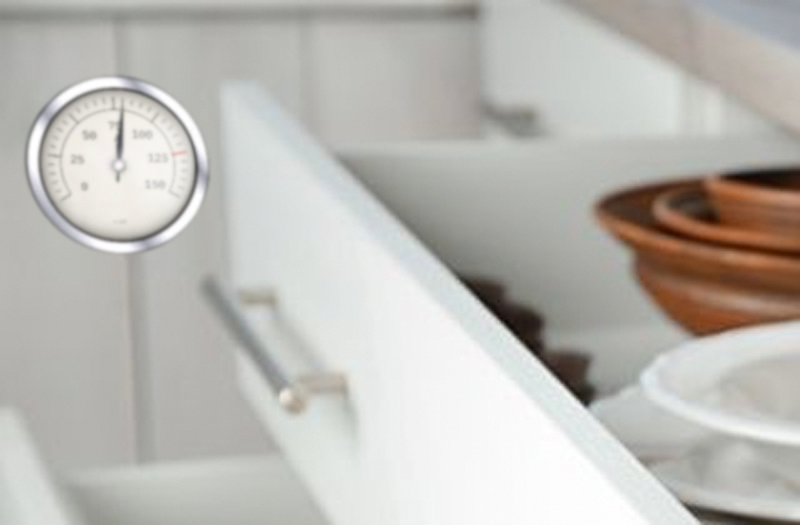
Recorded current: 80 A
